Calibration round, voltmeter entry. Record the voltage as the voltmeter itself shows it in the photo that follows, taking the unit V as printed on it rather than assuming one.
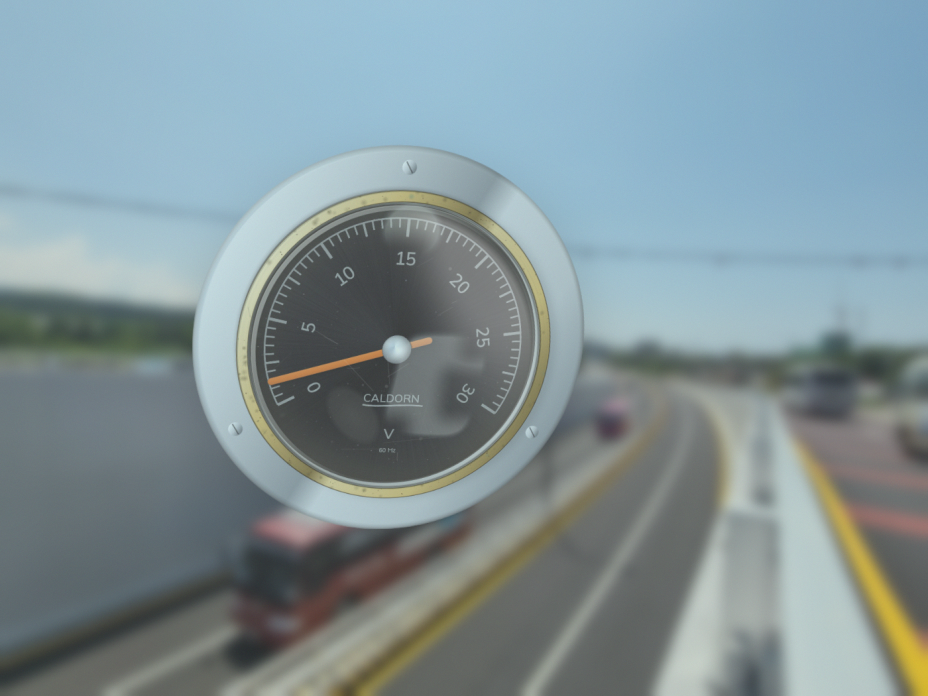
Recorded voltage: 1.5 V
